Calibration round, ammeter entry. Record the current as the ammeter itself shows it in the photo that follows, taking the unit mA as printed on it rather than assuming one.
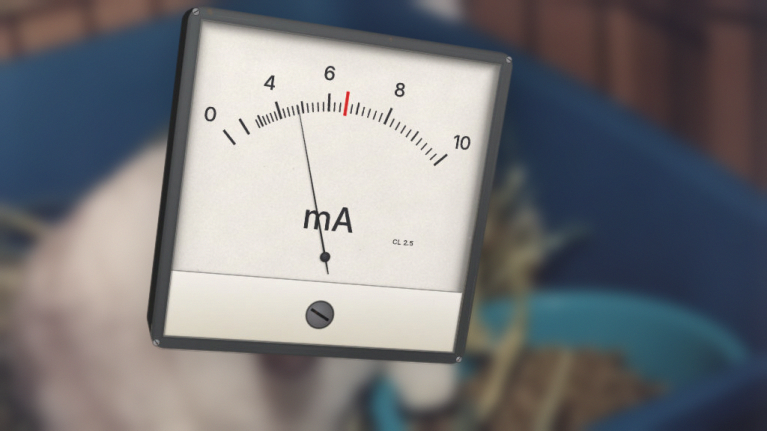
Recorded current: 4.8 mA
